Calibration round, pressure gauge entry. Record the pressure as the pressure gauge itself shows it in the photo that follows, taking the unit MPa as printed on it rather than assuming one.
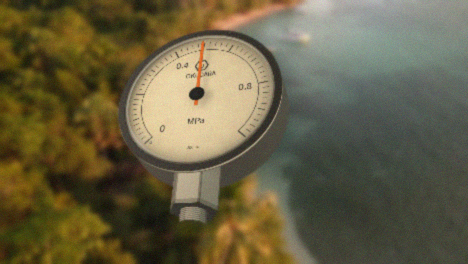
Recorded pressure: 0.5 MPa
